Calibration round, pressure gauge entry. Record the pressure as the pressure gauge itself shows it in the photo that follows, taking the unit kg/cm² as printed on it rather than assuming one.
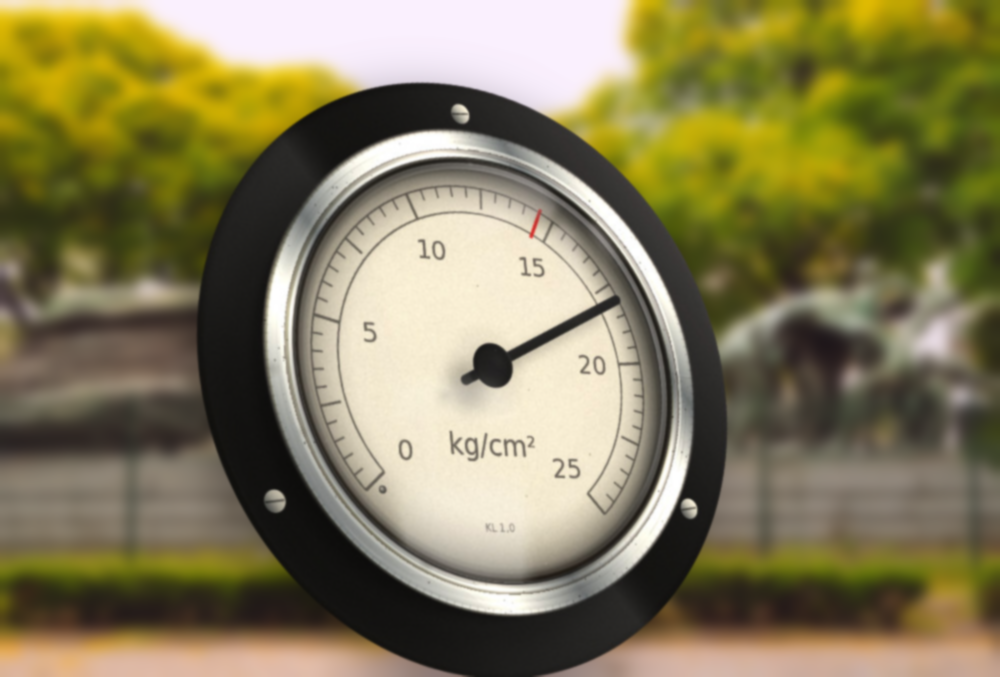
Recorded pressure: 18 kg/cm²
